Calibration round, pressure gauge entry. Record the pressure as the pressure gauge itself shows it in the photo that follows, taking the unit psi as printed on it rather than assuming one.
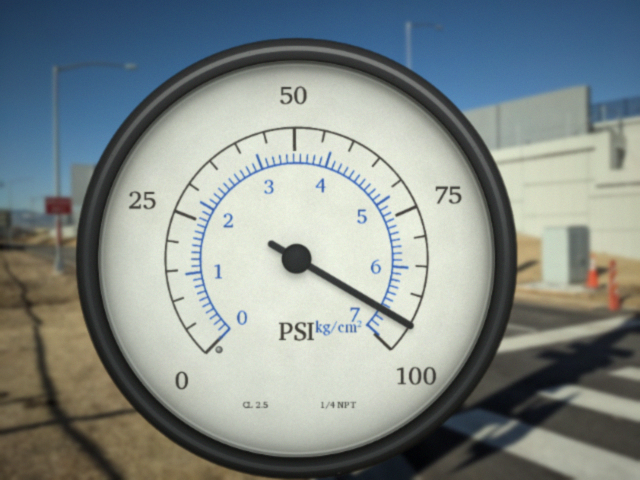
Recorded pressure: 95 psi
